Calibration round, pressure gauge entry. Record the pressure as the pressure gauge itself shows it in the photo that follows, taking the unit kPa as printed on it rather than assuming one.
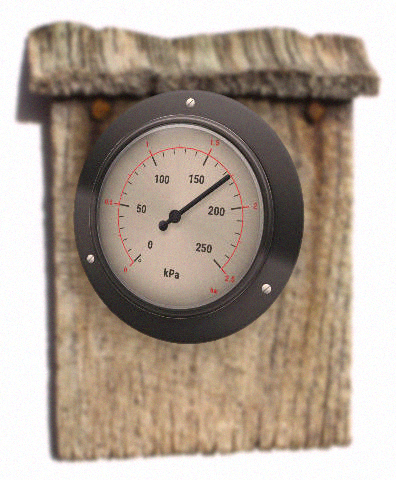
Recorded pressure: 175 kPa
